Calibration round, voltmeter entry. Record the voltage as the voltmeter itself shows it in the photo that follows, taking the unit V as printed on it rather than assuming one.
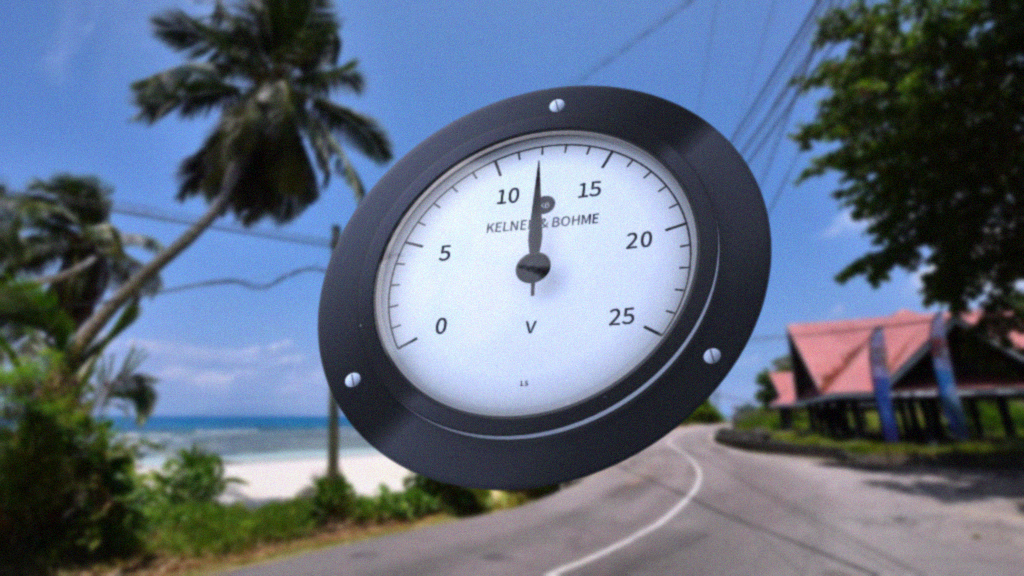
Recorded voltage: 12 V
